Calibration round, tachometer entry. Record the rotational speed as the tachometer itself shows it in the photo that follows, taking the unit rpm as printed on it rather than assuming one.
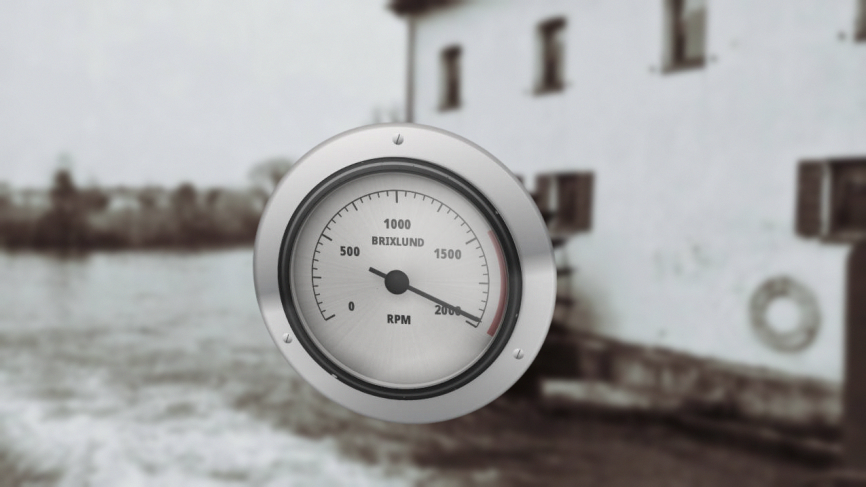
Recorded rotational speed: 1950 rpm
